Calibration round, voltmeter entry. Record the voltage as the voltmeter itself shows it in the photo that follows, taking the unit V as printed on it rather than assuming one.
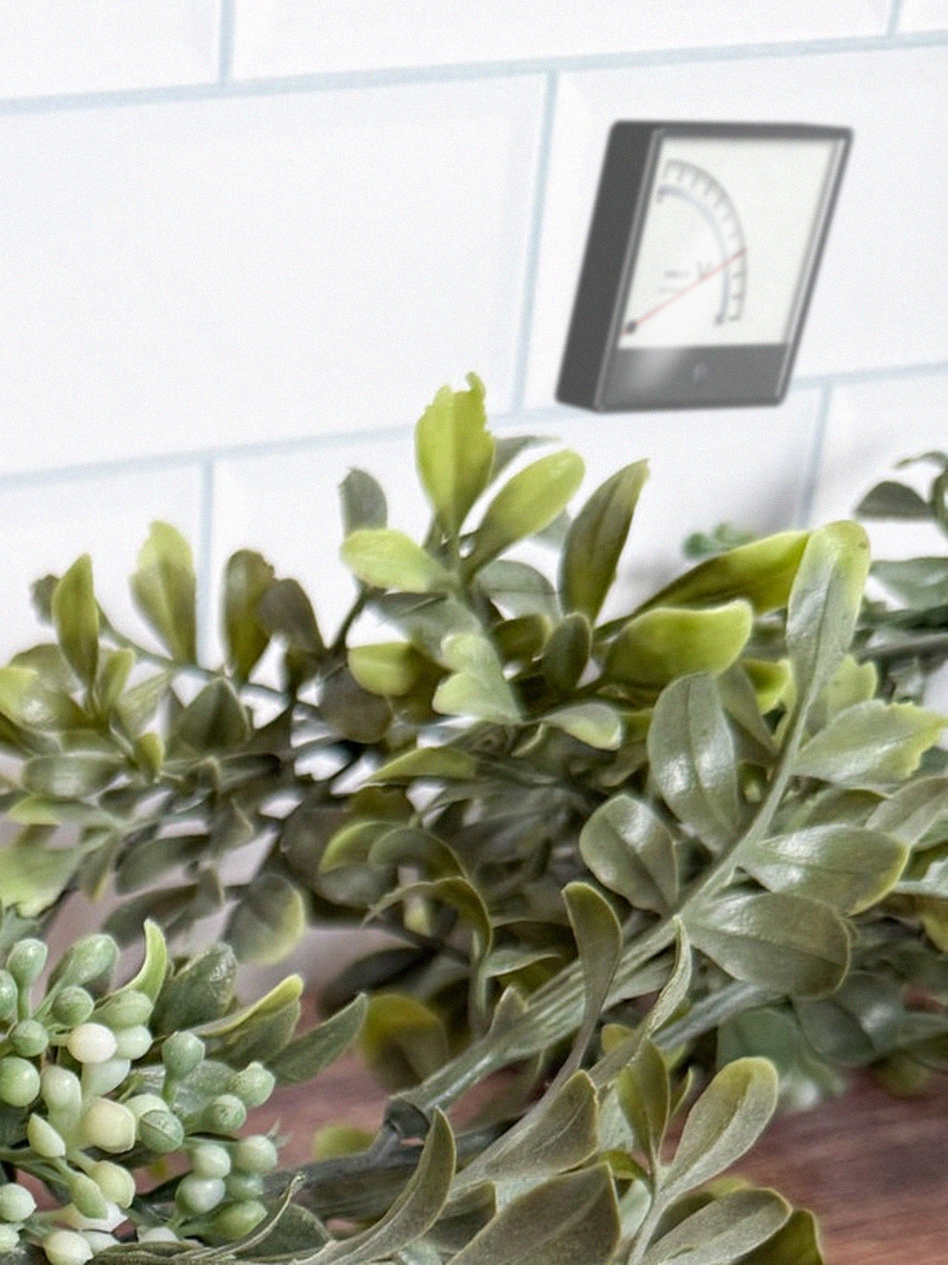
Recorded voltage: 3.5 V
